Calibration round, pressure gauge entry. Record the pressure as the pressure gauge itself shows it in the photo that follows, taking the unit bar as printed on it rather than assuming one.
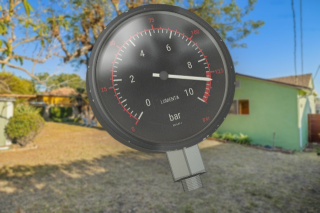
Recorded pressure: 9 bar
